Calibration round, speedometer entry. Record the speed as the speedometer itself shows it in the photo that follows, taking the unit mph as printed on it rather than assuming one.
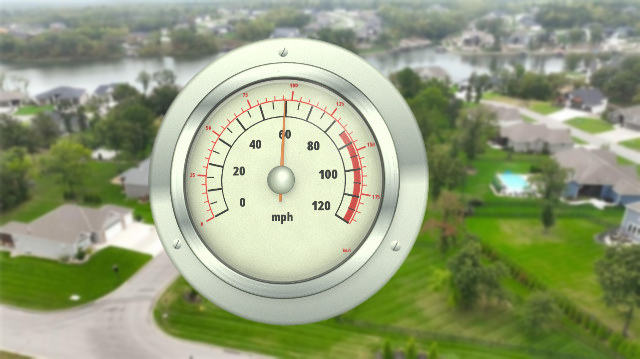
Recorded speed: 60 mph
